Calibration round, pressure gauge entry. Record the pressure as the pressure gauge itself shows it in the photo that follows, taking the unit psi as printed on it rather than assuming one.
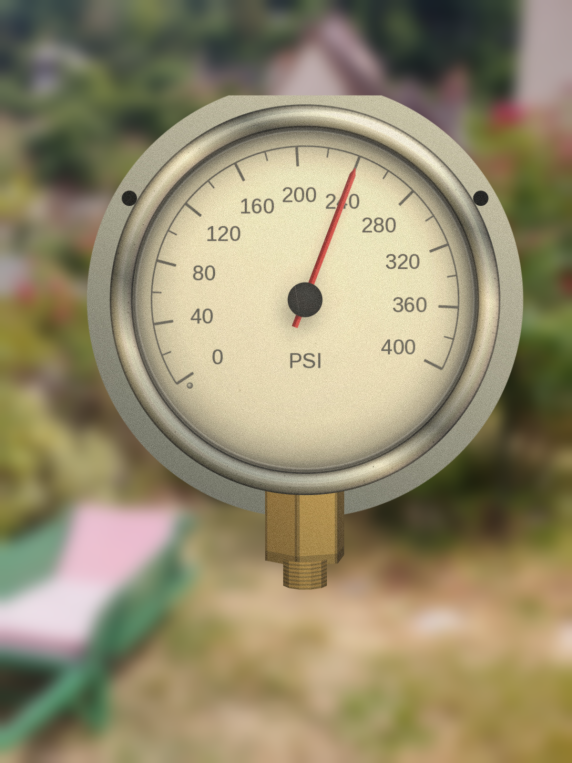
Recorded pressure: 240 psi
